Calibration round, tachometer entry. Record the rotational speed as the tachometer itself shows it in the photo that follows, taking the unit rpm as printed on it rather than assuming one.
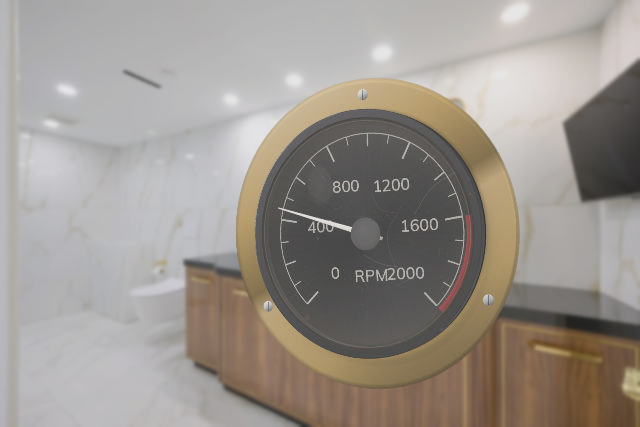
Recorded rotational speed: 450 rpm
